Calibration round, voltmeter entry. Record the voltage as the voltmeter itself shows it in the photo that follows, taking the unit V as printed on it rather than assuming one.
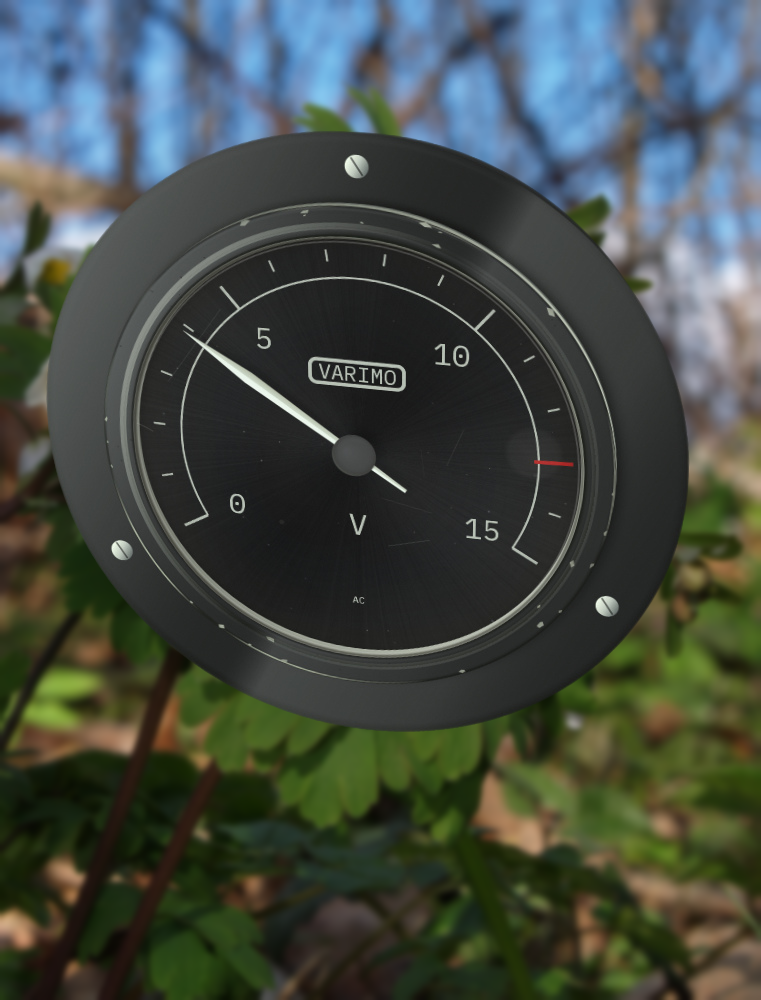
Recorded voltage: 4 V
